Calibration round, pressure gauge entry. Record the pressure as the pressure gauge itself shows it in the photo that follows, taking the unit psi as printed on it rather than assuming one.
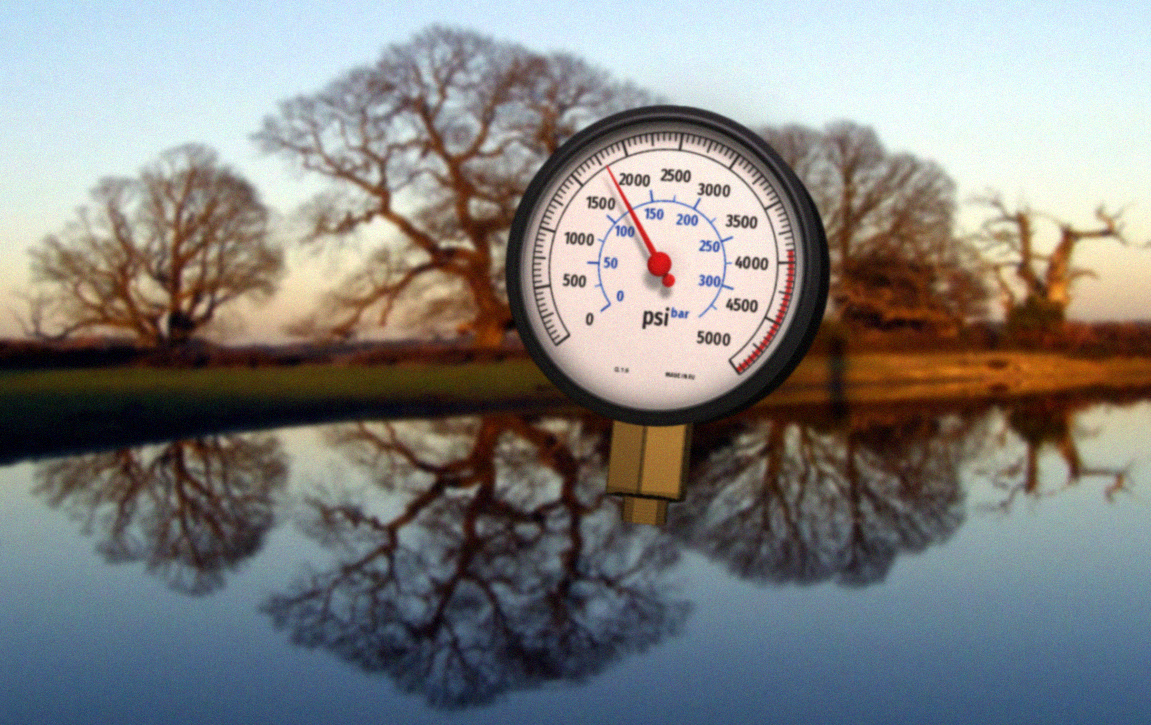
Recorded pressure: 1800 psi
